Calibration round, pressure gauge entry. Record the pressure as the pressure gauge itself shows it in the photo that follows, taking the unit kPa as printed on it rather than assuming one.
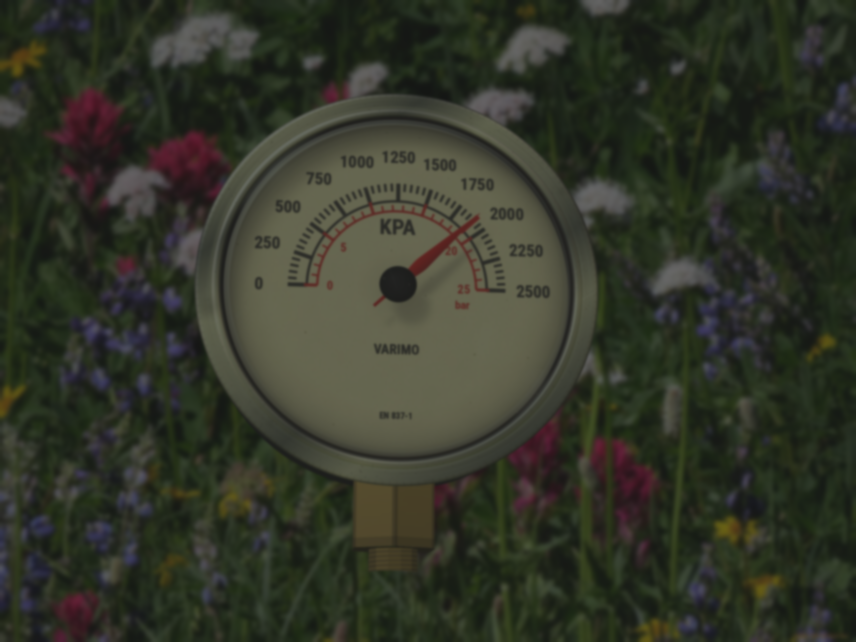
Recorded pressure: 1900 kPa
